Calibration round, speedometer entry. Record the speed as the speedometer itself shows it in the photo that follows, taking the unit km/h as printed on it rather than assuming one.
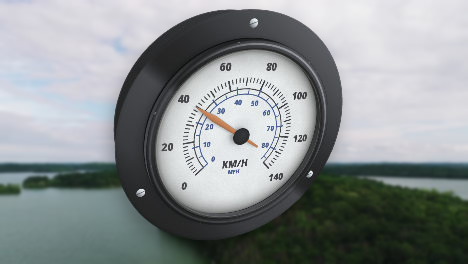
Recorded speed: 40 km/h
